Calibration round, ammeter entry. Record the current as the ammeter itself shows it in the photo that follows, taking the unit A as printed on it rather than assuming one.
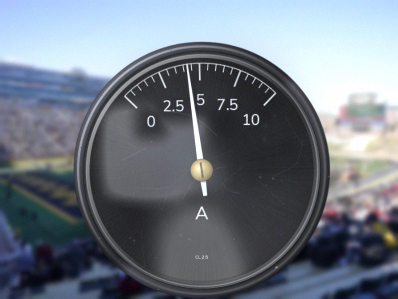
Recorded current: 4.25 A
